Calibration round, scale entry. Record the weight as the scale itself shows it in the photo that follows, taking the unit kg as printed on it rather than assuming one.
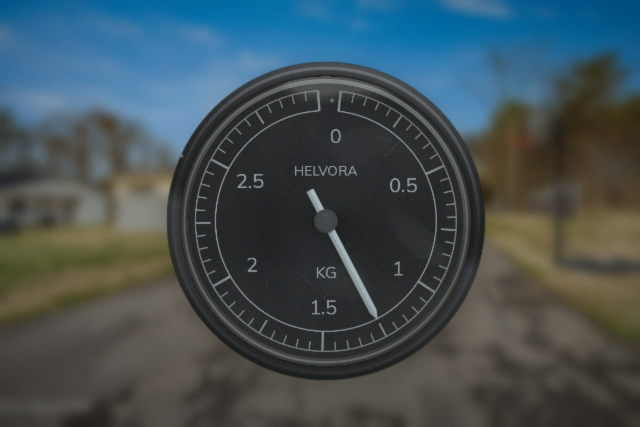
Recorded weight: 1.25 kg
